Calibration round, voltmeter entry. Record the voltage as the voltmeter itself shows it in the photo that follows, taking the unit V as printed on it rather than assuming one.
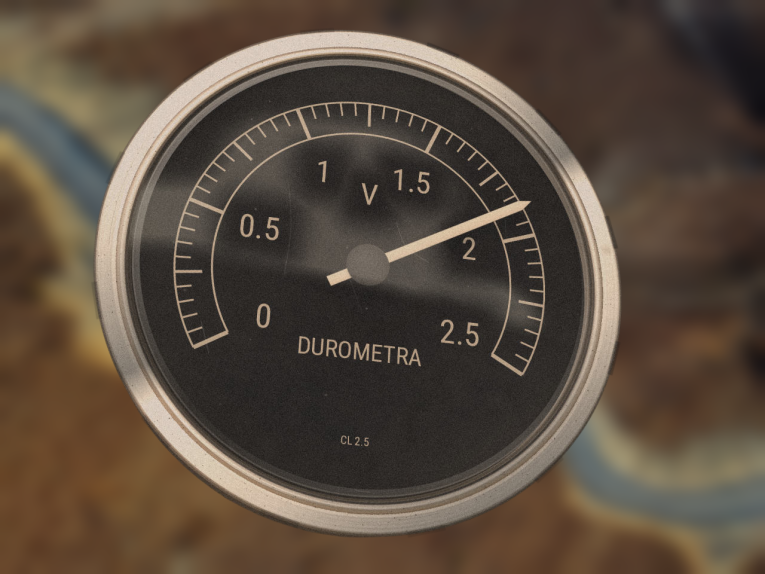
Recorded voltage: 1.9 V
